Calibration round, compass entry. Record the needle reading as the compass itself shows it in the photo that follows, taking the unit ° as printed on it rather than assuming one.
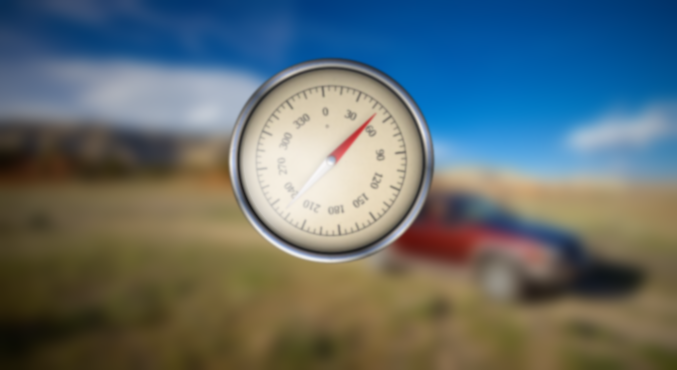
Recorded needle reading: 50 °
